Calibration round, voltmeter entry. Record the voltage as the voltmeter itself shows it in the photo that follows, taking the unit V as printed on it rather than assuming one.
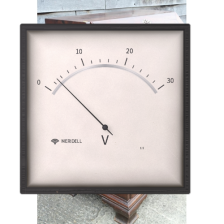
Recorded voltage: 3 V
